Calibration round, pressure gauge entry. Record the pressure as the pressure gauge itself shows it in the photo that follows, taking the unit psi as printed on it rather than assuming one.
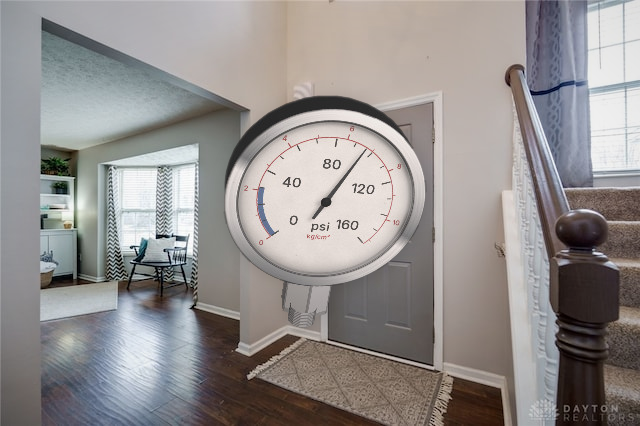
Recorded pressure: 95 psi
